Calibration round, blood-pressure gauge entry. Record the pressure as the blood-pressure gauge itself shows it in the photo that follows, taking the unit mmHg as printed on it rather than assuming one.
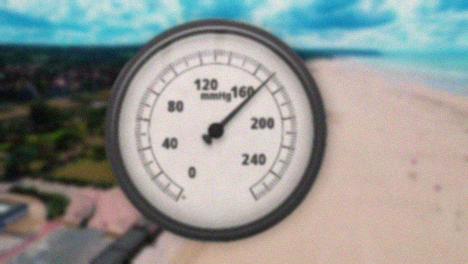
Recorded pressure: 170 mmHg
